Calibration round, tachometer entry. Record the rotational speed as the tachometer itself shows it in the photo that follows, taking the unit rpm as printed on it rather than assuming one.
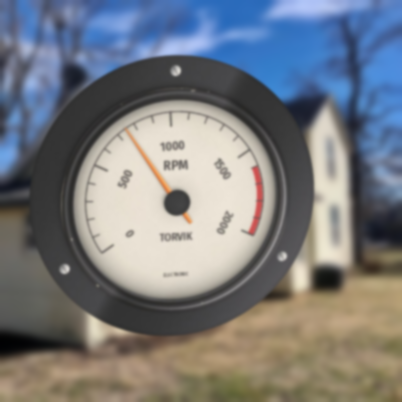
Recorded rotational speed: 750 rpm
